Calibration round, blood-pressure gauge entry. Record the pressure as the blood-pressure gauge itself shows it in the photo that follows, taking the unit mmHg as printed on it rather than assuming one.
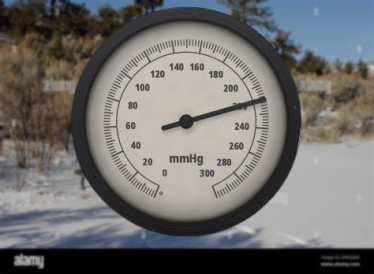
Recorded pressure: 220 mmHg
